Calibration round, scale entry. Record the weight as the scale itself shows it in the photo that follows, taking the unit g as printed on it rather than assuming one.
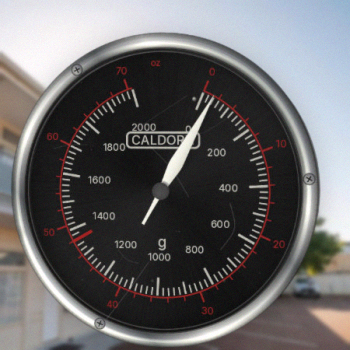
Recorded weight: 40 g
